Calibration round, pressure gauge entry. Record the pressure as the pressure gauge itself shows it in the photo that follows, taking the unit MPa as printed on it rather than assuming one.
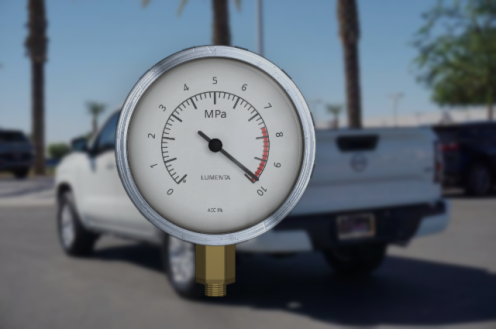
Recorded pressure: 9.8 MPa
